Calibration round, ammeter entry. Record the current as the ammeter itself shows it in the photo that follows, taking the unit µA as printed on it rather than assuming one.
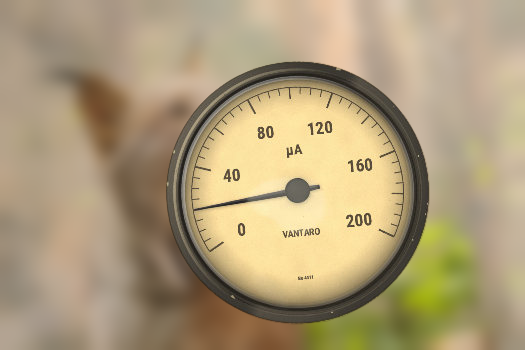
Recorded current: 20 µA
